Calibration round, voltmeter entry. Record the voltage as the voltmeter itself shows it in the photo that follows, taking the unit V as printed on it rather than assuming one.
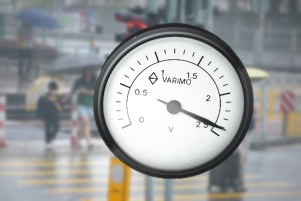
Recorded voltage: 2.4 V
